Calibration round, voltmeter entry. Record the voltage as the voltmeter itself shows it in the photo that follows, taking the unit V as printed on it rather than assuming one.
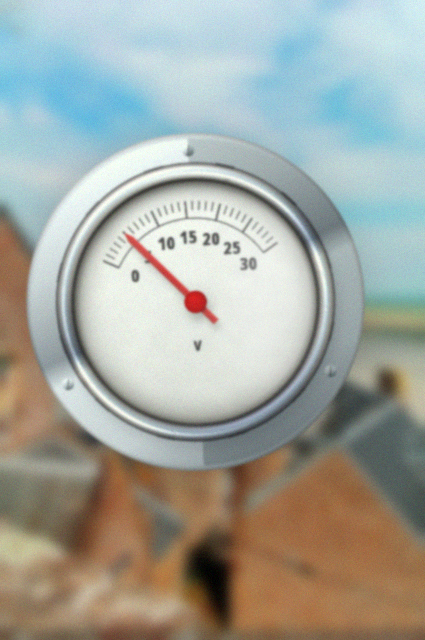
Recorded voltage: 5 V
